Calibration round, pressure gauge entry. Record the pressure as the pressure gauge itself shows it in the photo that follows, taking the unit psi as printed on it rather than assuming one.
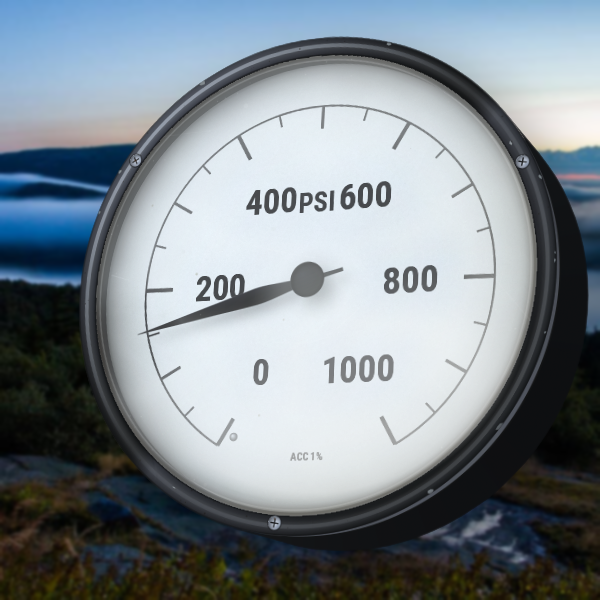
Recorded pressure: 150 psi
